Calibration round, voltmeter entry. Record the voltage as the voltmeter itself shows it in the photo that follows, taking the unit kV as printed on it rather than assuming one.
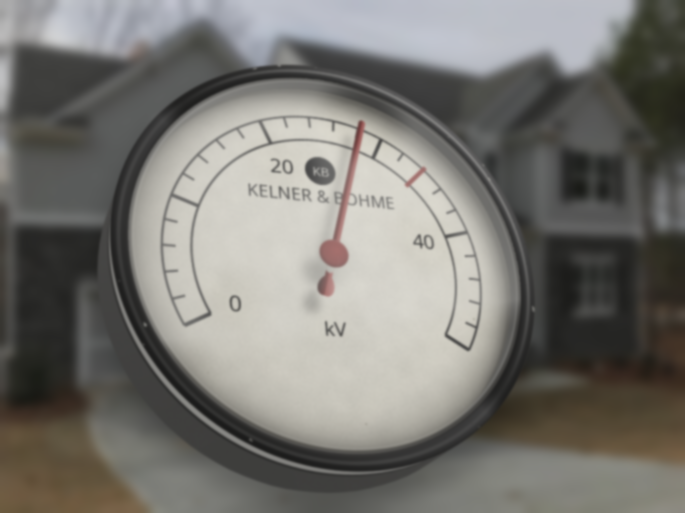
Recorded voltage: 28 kV
